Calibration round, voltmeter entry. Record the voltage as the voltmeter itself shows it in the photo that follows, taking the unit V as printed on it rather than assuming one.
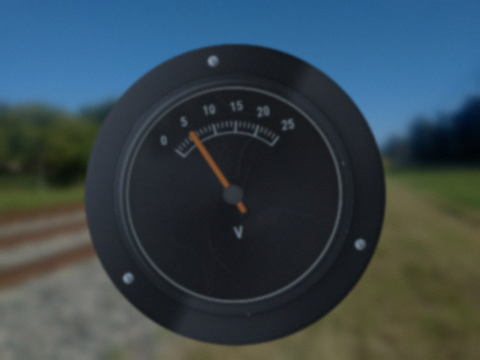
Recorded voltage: 5 V
